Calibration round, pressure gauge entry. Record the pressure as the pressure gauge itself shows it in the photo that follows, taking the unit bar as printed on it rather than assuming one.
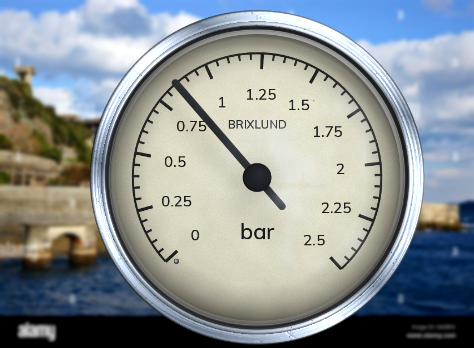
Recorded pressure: 0.85 bar
